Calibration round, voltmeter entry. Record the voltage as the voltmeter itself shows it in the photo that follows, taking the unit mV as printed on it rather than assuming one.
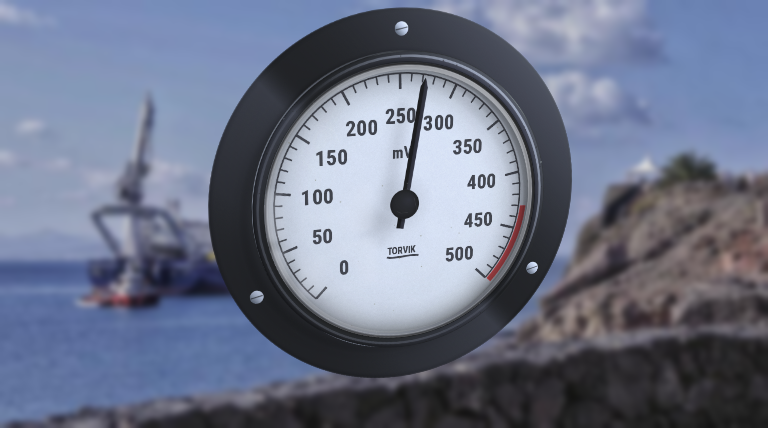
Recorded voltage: 270 mV
